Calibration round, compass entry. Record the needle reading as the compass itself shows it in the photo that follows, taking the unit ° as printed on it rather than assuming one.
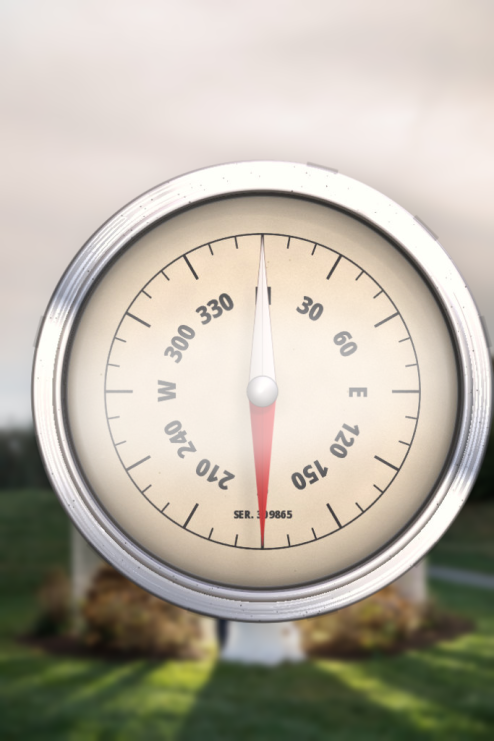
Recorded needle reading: 180 °
